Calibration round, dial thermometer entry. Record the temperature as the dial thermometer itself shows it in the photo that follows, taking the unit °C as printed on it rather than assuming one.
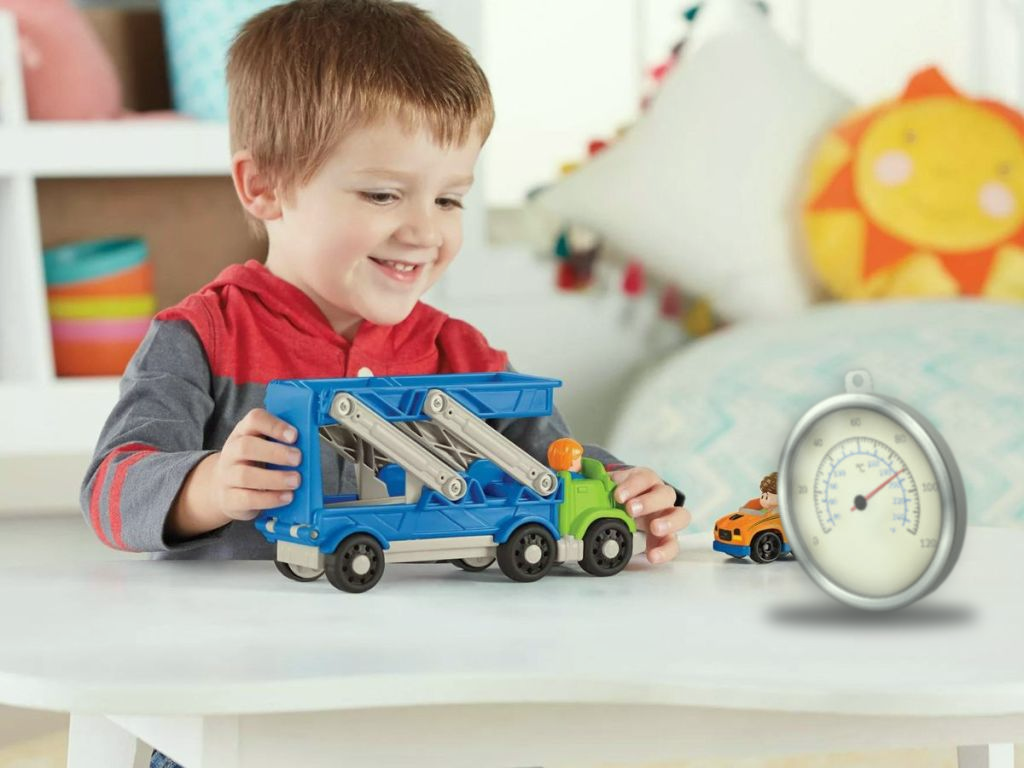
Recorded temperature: 90 °C
